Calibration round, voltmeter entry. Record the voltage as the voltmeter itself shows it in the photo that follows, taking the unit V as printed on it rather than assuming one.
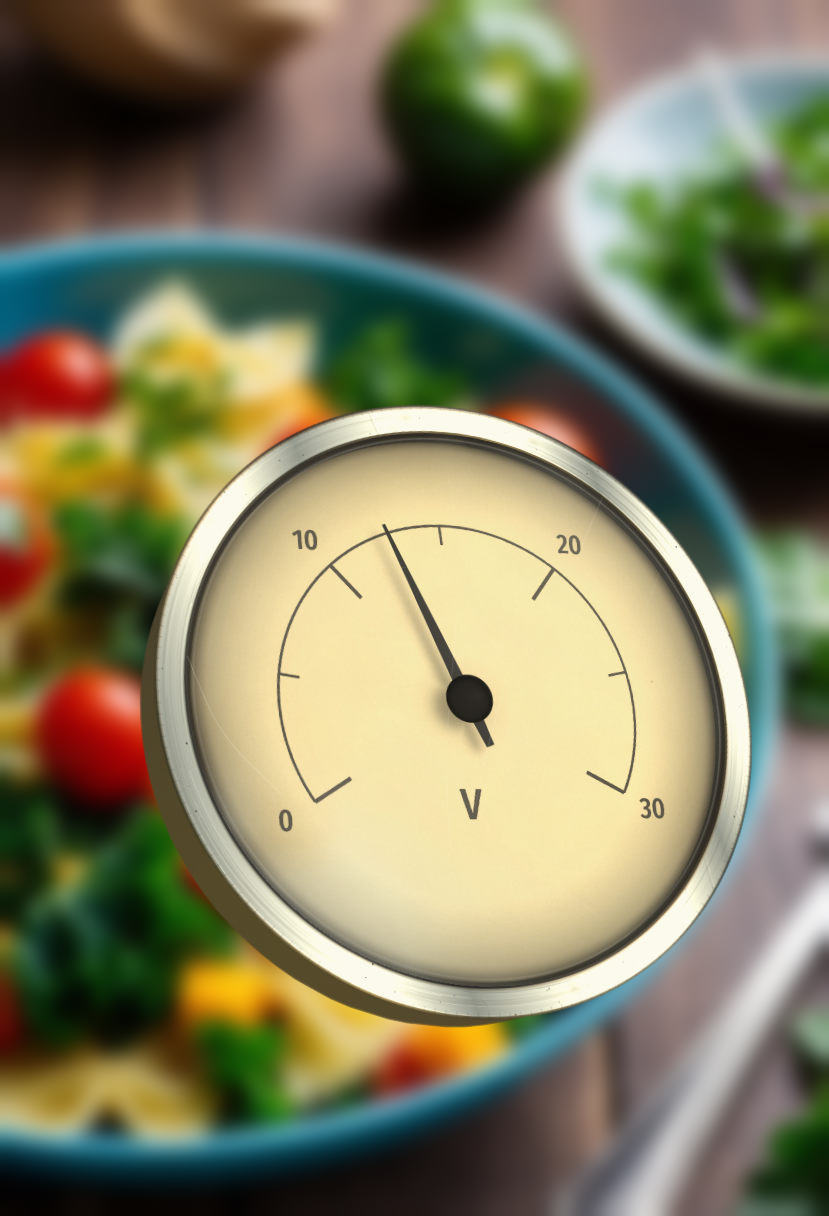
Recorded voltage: 12.5 V
